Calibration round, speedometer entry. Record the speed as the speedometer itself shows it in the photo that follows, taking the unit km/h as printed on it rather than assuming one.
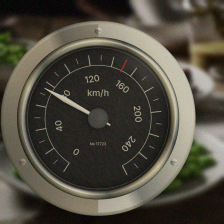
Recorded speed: 75 km/h
